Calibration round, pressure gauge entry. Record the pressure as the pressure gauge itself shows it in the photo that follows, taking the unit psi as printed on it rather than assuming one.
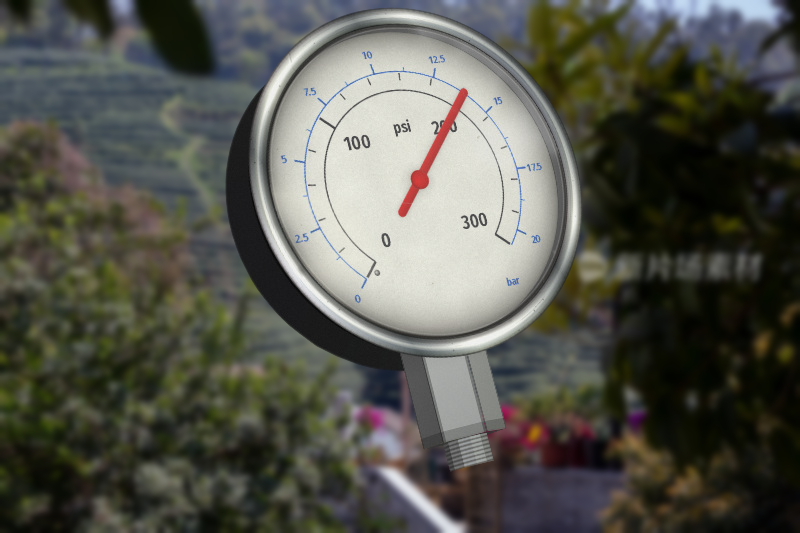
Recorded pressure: 200 psi
